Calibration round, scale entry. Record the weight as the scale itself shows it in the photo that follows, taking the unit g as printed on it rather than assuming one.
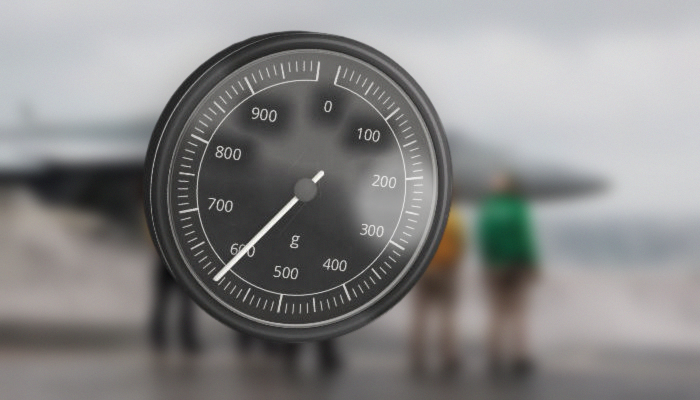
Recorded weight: 600 g
